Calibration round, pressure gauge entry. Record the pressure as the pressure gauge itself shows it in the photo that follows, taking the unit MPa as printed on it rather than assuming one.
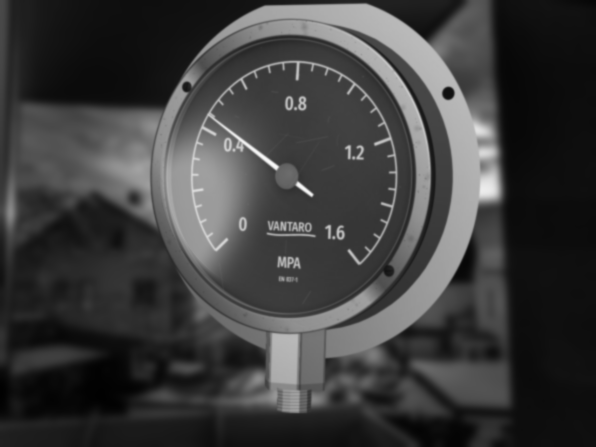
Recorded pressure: 0.45 MPa
